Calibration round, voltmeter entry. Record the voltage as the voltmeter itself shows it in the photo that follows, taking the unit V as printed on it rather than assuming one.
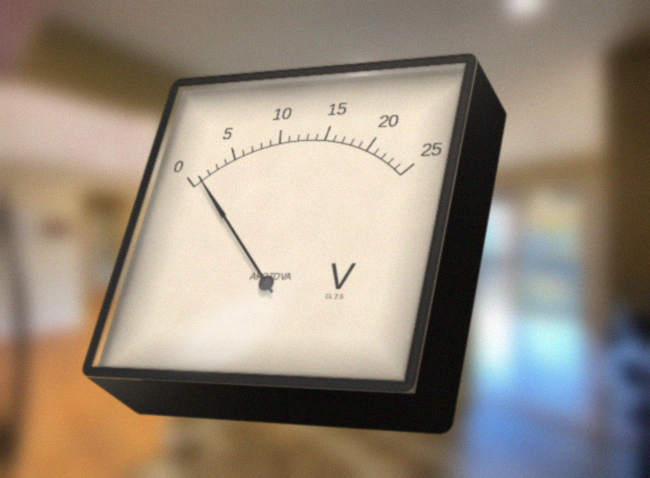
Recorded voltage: 1 V
